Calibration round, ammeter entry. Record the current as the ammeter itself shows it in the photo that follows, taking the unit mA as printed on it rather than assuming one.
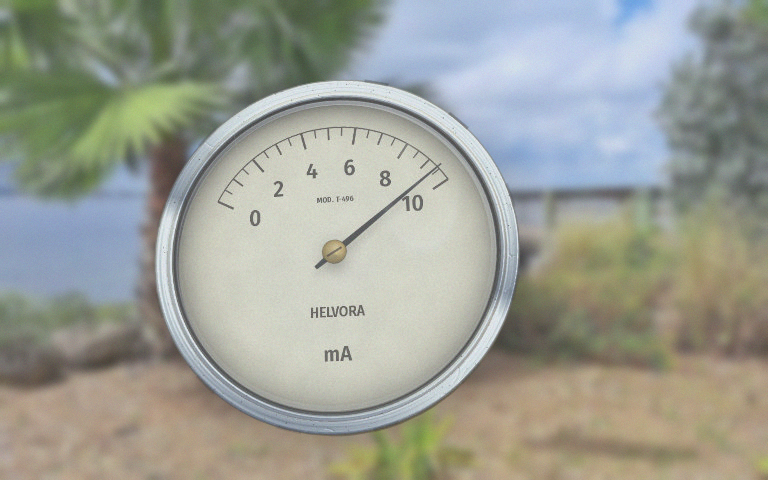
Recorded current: 9.5 mA
